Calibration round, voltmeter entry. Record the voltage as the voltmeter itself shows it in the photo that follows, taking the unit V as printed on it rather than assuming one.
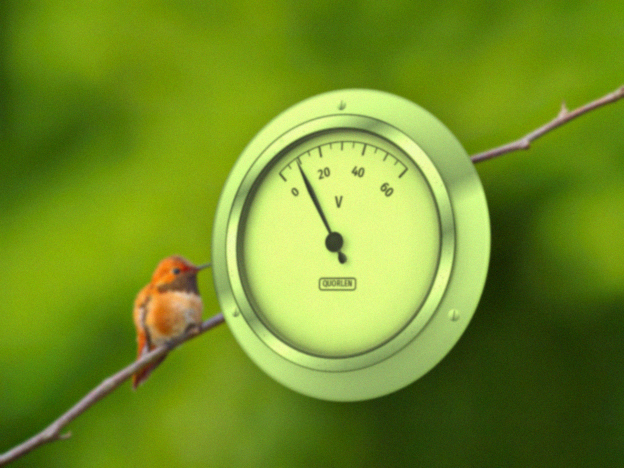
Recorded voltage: 10 V
